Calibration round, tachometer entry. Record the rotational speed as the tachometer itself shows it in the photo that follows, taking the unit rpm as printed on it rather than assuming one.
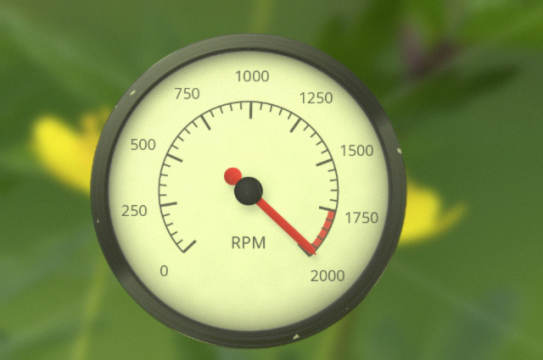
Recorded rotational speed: 1975 rpm
